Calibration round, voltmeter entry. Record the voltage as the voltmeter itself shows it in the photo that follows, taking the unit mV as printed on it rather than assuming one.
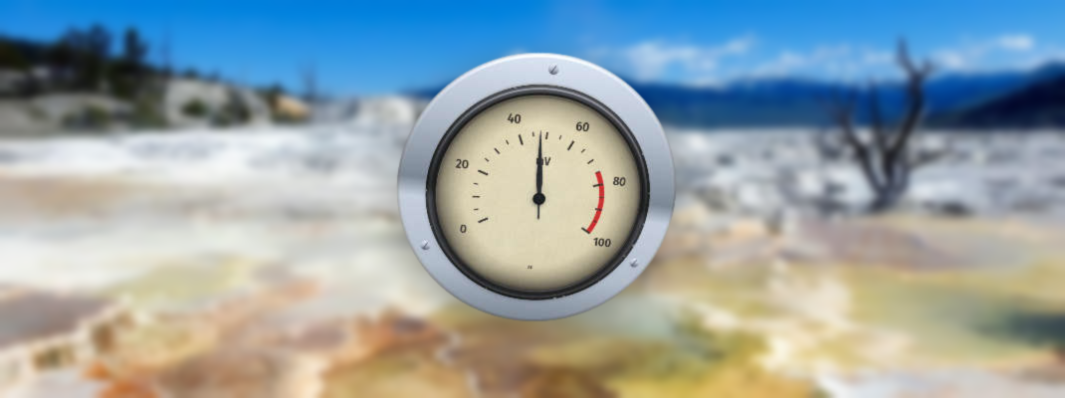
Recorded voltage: 47.5 mV
